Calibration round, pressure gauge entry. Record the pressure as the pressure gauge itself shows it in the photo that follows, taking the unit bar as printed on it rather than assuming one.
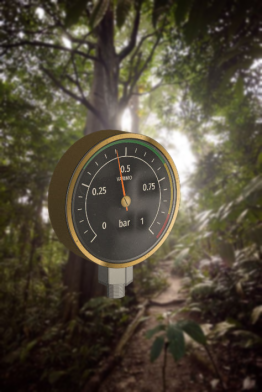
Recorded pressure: 0.45 bar
